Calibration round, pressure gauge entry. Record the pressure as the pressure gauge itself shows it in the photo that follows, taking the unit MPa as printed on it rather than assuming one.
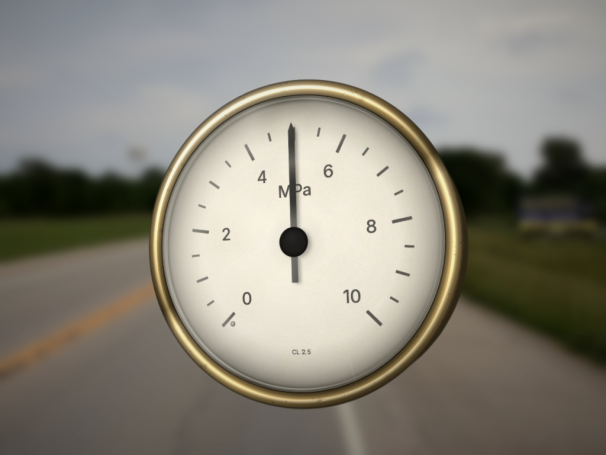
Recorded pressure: 5 MPa
